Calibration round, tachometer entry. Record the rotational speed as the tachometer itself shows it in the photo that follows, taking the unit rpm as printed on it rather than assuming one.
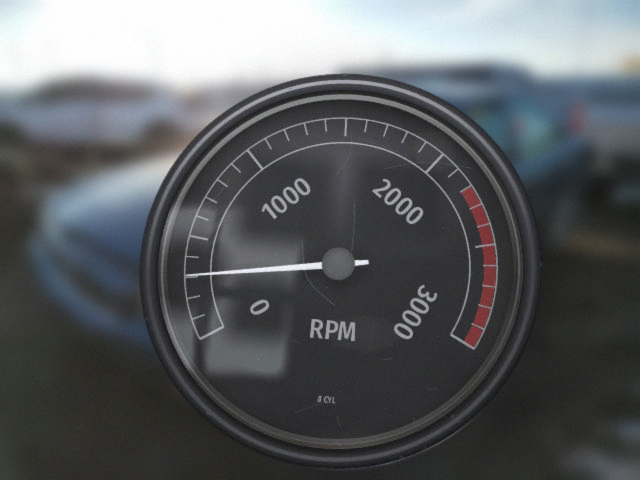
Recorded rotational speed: 300 rpm
